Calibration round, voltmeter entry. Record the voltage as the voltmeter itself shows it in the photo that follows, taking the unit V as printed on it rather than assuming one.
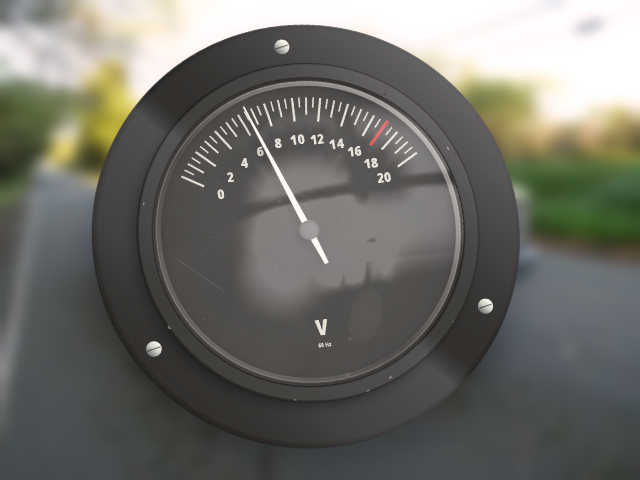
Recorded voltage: 6.5 V
